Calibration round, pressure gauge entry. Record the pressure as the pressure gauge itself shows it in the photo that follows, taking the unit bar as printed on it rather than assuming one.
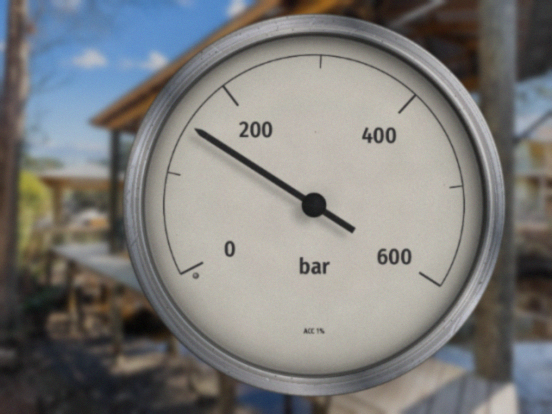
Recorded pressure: 150 bar
